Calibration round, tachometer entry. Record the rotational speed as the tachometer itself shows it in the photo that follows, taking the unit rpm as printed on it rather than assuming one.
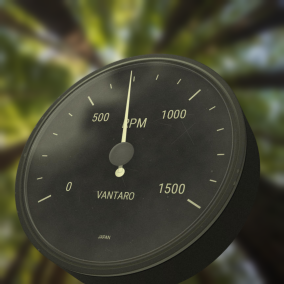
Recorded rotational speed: 700 rpm
